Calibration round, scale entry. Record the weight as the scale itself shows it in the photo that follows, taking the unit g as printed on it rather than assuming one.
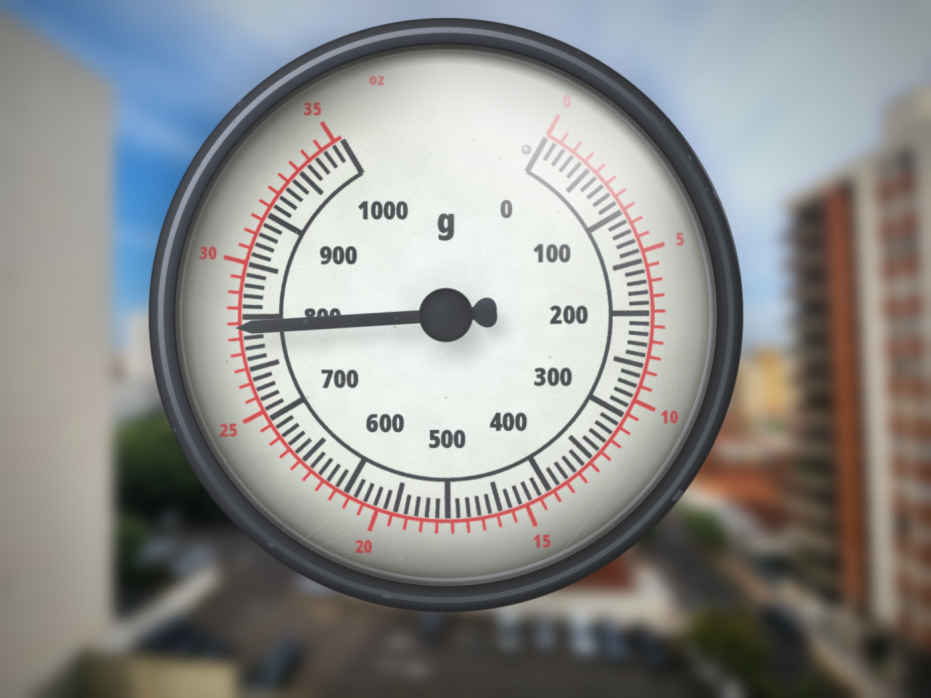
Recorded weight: 790 g
